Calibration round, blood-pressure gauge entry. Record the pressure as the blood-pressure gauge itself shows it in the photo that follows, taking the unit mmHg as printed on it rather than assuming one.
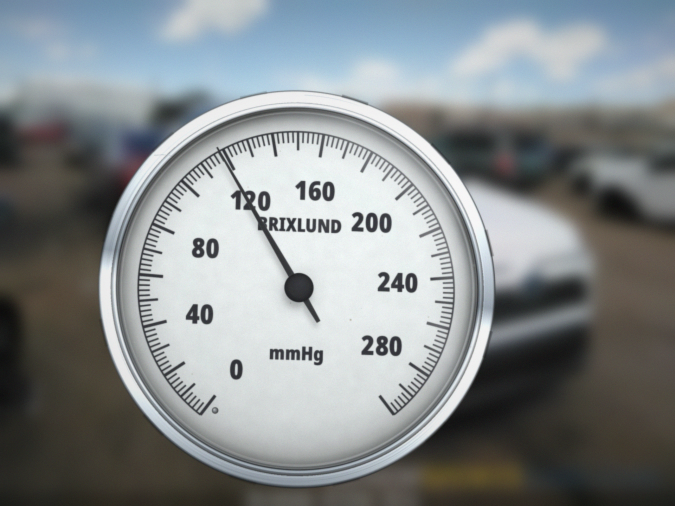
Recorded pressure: 118 mmHg
